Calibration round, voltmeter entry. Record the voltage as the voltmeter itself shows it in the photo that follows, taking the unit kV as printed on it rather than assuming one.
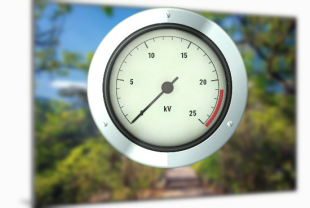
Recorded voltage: 0 kV
